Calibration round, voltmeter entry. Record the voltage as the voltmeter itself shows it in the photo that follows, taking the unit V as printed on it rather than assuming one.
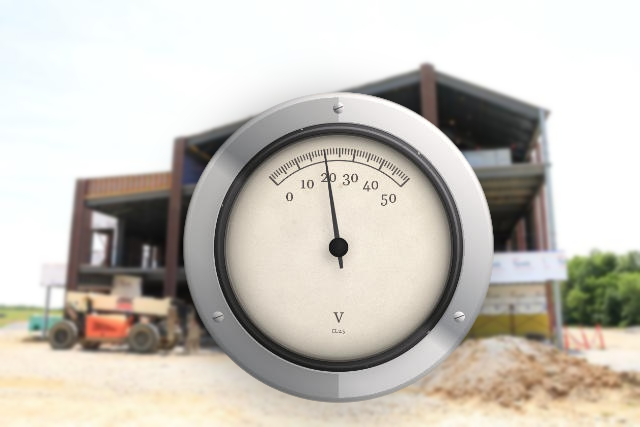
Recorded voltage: 20 V
